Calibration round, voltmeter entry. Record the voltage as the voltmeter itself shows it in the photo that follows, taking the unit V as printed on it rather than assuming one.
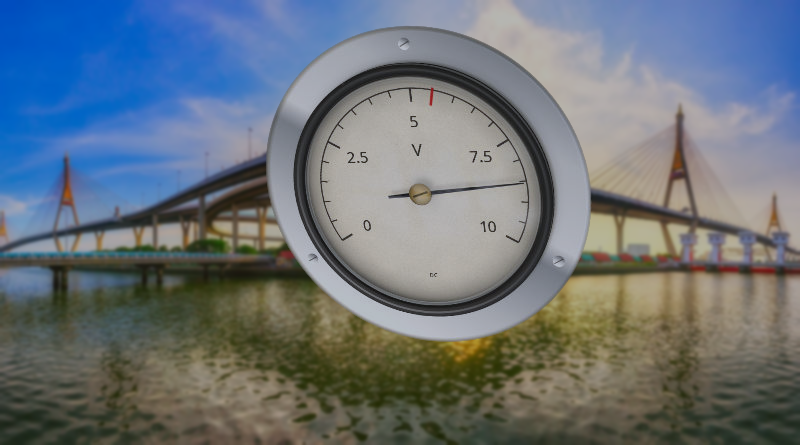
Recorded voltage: 8.5 V
